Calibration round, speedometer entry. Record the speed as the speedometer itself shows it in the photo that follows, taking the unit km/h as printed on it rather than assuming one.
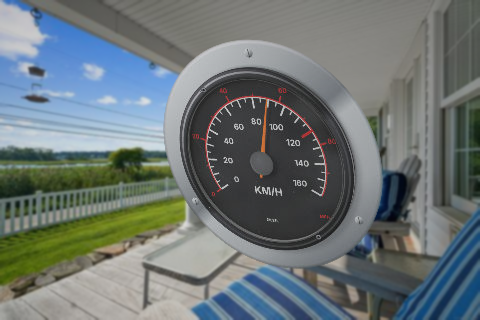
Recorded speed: 90 km/h
